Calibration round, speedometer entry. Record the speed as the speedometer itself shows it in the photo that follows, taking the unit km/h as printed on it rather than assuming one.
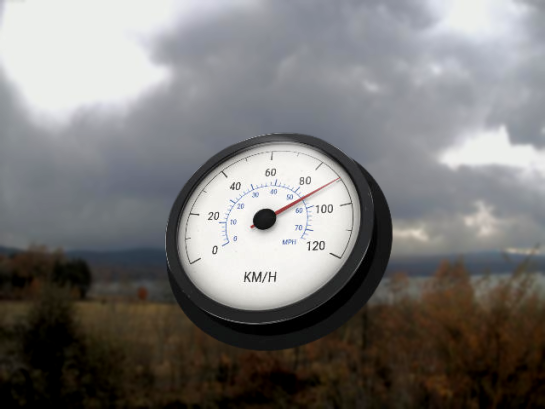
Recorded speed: 90 km/h
